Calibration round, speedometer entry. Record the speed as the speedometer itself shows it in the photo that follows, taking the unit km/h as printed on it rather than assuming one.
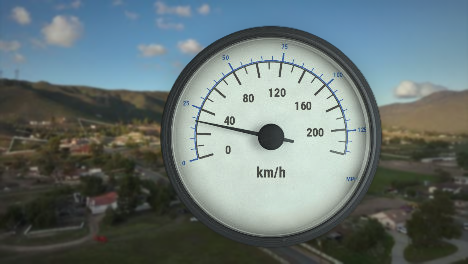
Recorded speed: 30 km/h
